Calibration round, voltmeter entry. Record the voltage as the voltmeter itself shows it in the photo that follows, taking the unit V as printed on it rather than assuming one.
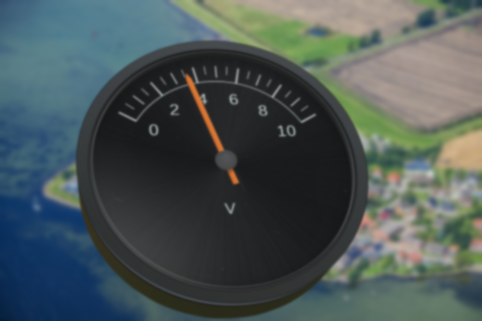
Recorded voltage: 3.5 V
